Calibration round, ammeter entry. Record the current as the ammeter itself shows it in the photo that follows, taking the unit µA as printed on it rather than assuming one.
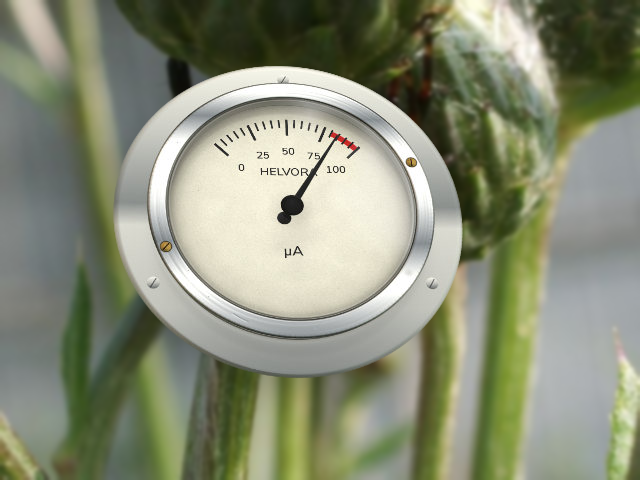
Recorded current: 85 µA
